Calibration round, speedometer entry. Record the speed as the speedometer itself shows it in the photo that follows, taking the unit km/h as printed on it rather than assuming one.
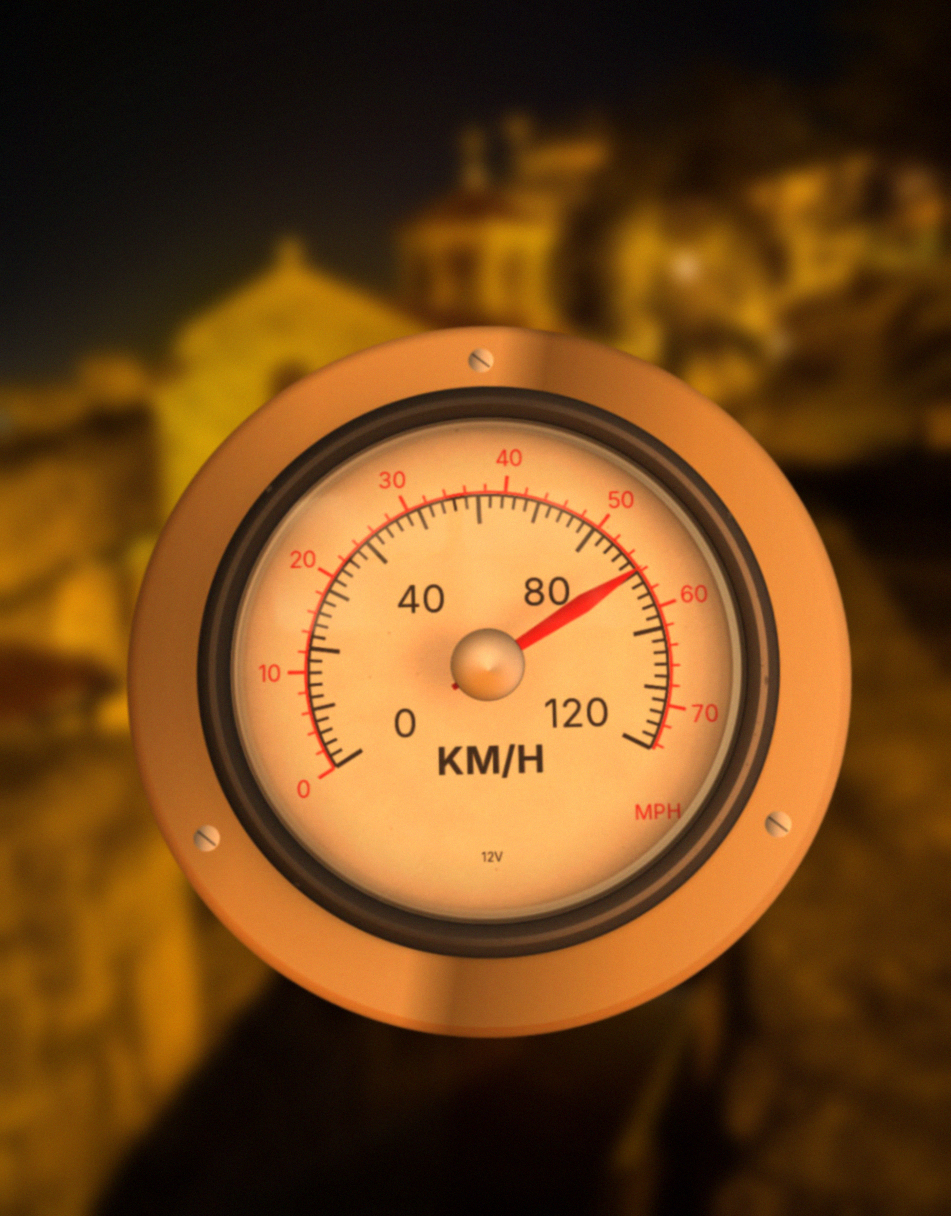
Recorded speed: 90 km/h
